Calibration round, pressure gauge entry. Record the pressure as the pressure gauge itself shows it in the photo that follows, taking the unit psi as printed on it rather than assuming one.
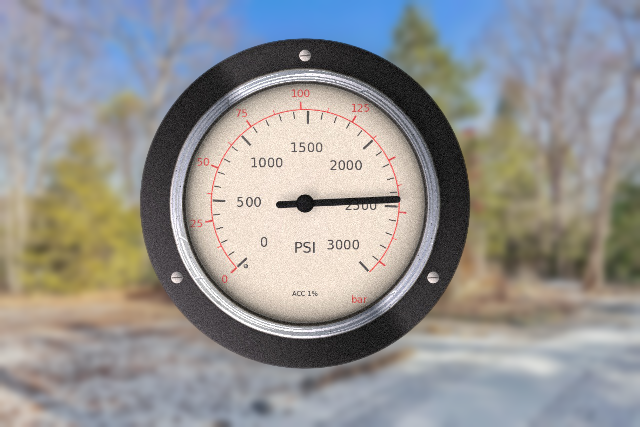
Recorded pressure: 2450 psi
